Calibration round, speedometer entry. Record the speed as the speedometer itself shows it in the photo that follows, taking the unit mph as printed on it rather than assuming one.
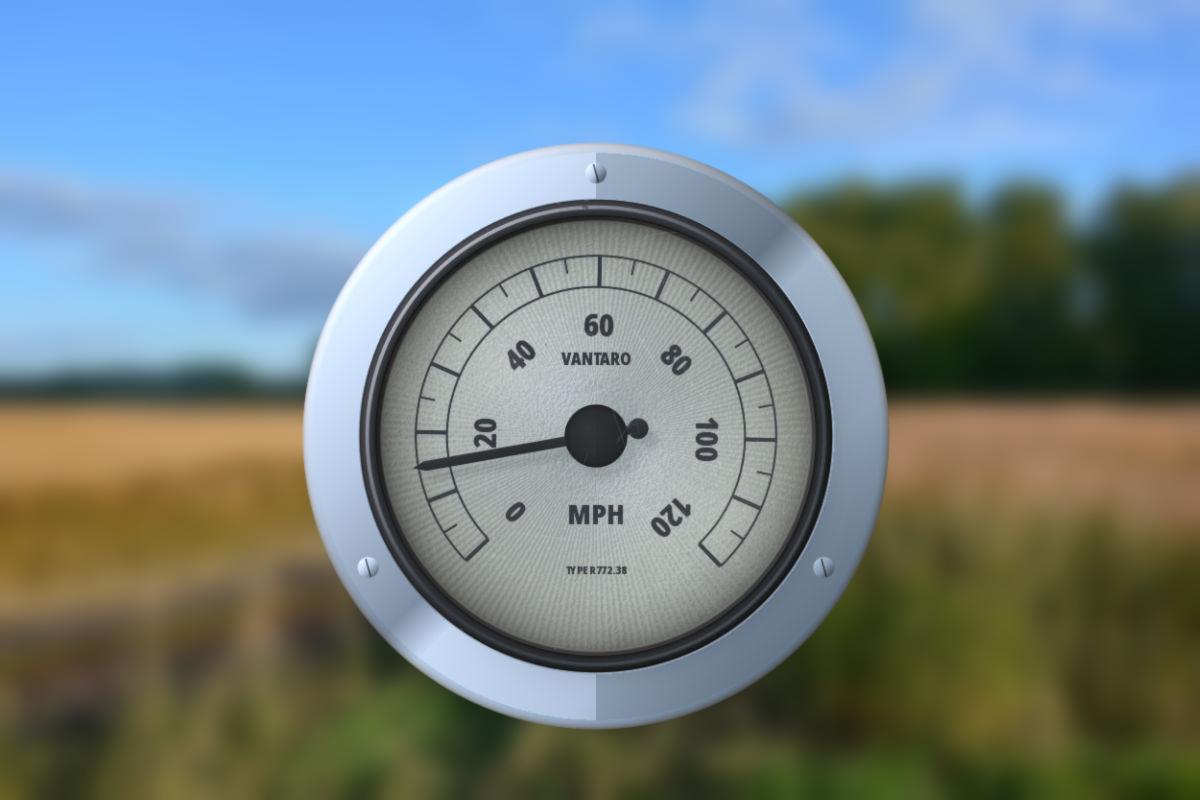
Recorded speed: 15 mph
